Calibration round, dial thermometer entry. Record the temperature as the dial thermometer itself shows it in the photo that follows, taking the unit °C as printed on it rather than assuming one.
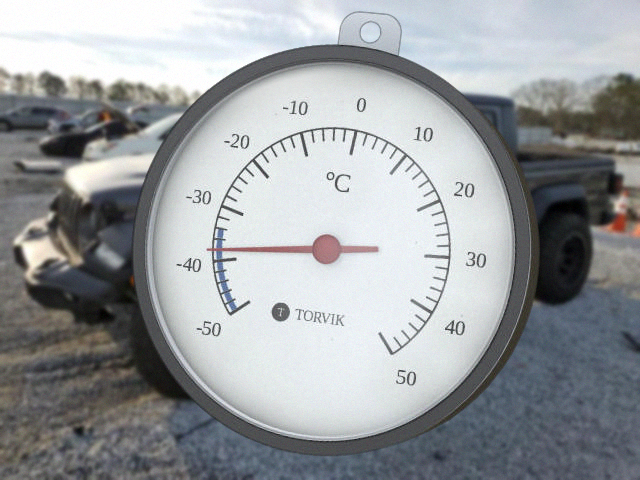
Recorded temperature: -38 °C
